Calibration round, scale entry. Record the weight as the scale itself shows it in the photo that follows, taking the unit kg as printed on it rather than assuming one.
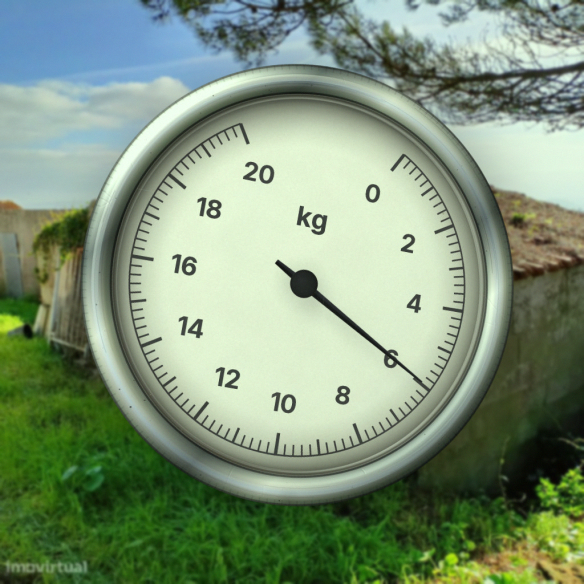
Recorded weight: 6 kg
